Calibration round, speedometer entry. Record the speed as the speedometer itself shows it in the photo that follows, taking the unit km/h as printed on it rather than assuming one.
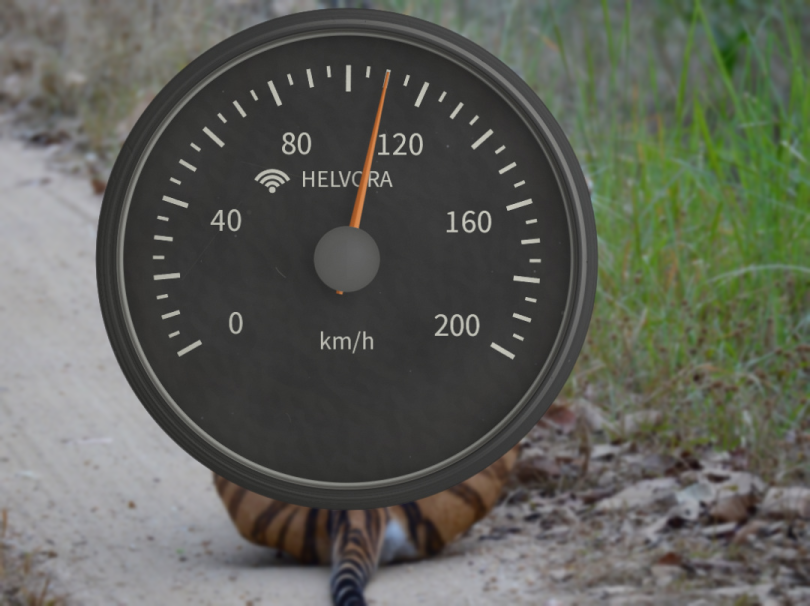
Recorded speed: 110 km/h
